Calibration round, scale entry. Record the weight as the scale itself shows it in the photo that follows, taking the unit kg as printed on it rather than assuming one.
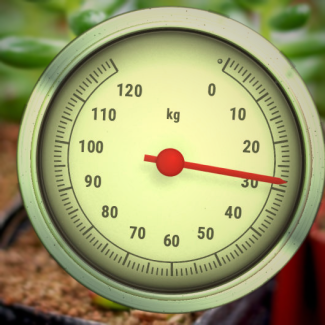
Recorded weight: 28 kg
